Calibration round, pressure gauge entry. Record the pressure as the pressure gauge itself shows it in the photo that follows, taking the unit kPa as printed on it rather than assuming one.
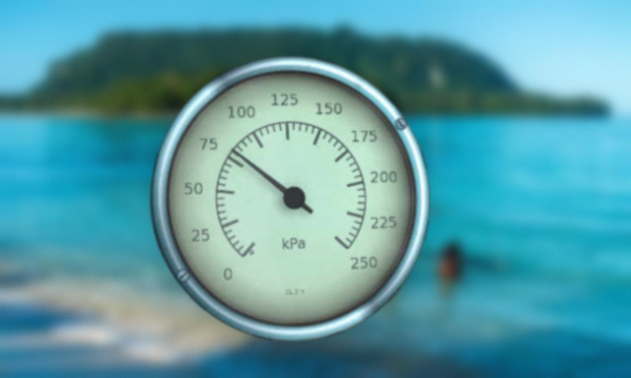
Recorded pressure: 80 kPa
